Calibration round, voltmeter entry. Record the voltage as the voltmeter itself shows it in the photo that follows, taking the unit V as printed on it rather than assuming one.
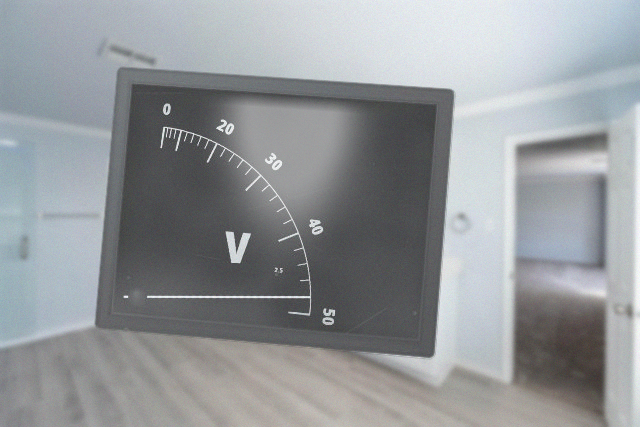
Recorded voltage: 48 V
